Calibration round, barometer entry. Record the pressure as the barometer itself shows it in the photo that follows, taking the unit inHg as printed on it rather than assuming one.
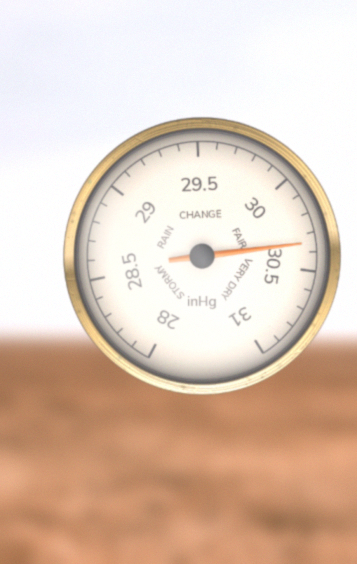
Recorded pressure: 30.35 inHg
